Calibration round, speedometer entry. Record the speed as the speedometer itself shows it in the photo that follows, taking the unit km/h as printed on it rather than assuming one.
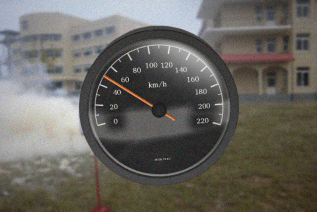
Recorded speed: 50 km/h
